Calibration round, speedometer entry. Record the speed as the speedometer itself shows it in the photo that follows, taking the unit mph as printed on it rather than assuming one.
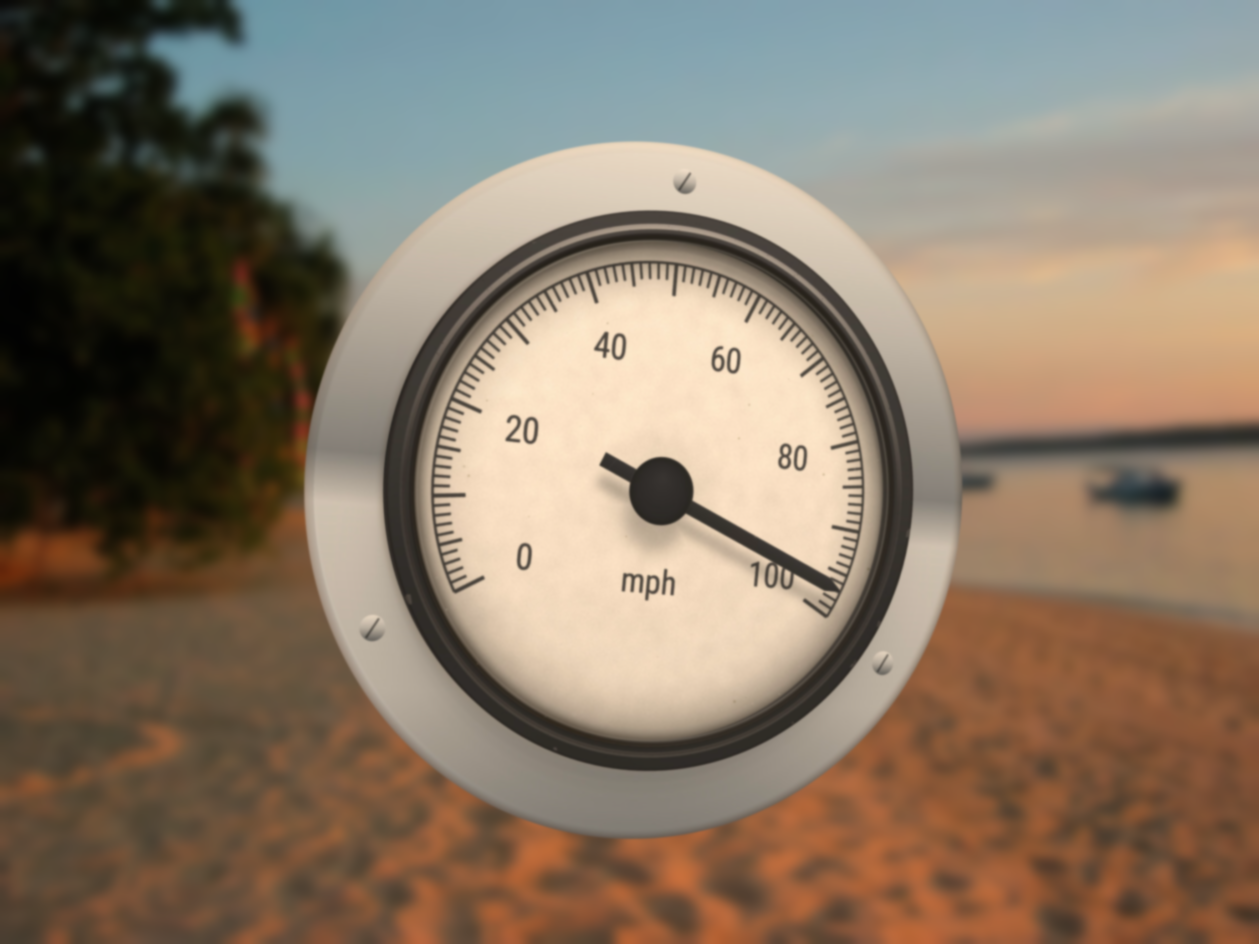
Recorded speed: 97 mph
